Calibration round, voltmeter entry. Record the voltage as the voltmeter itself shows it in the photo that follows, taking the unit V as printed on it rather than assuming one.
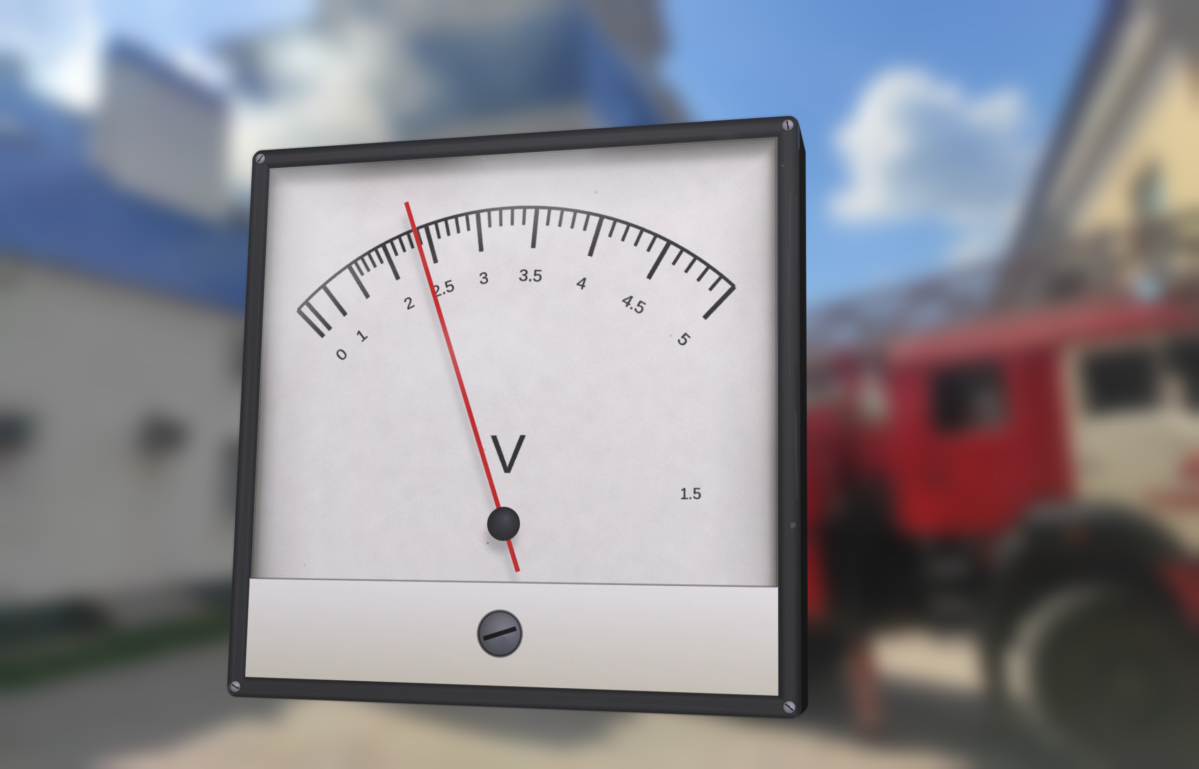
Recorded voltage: 2.4 V
